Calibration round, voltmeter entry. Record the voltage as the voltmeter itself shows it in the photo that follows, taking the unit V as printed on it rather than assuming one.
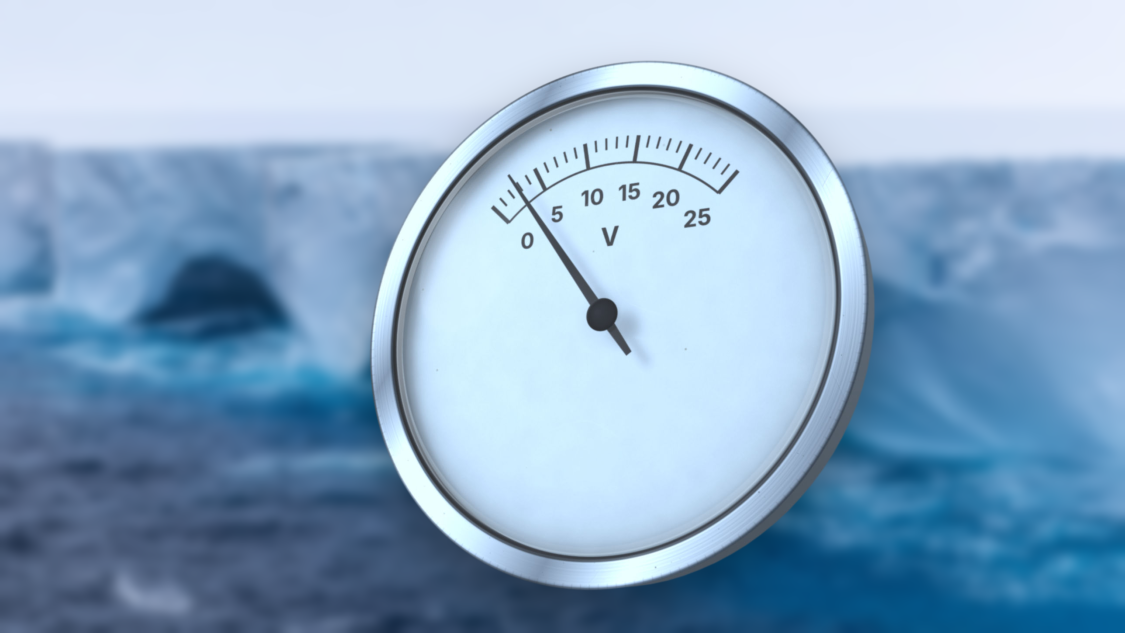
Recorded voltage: 3 V
